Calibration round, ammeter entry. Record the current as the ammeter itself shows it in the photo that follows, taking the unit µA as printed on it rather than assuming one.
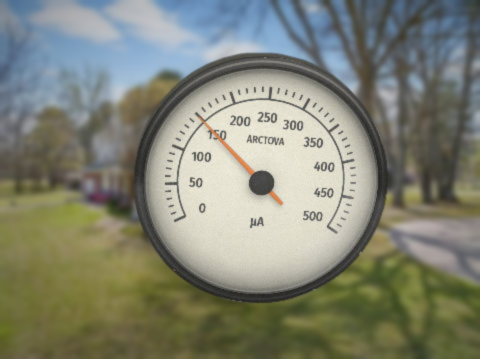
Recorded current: 150 µA
